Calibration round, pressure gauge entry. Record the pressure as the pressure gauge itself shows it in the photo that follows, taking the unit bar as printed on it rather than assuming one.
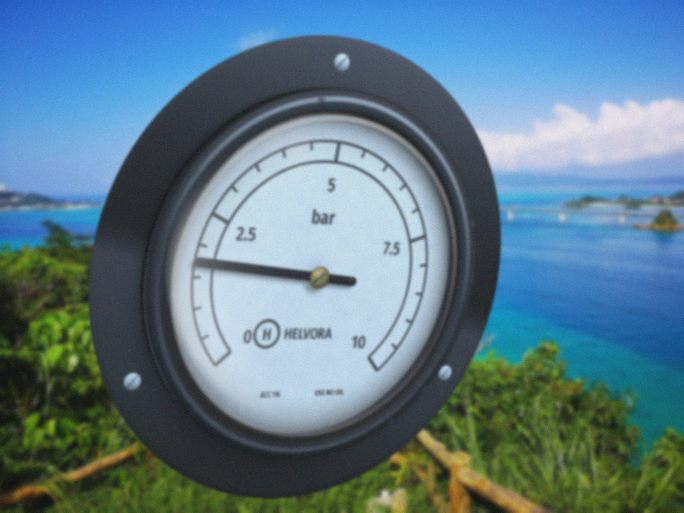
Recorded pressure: 1.75 bar
